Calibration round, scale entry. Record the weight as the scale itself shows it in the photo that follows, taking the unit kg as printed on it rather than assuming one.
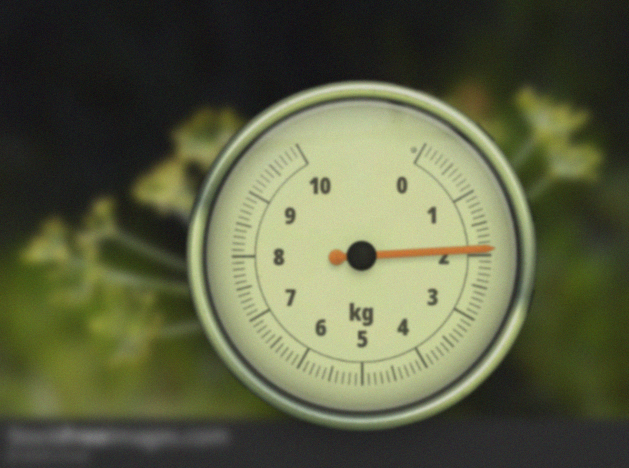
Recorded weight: 1.9 kg
